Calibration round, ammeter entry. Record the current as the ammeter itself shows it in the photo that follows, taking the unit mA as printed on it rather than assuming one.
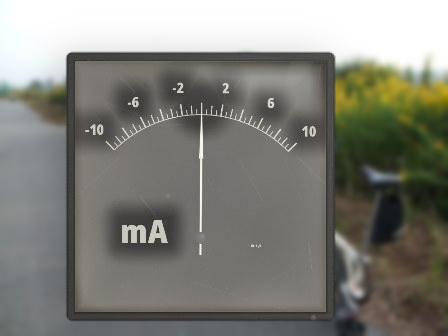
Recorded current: 0 mA
